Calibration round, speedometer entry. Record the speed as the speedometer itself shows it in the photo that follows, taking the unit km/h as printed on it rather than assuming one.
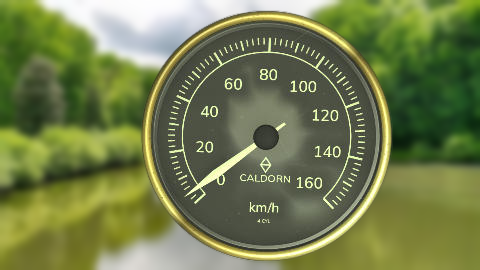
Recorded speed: 4 km/h
